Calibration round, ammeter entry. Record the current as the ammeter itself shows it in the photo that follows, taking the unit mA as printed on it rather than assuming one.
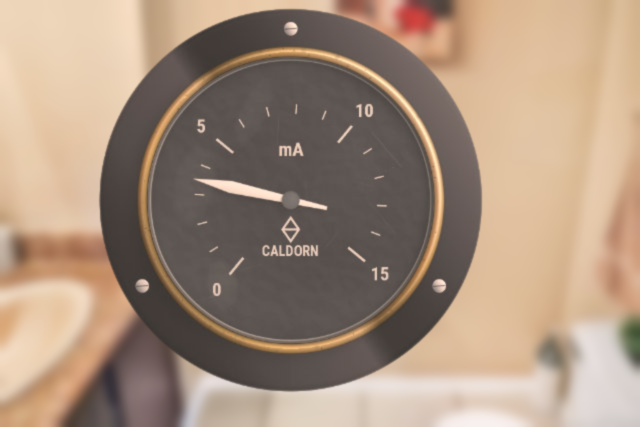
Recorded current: 3.5 mA
